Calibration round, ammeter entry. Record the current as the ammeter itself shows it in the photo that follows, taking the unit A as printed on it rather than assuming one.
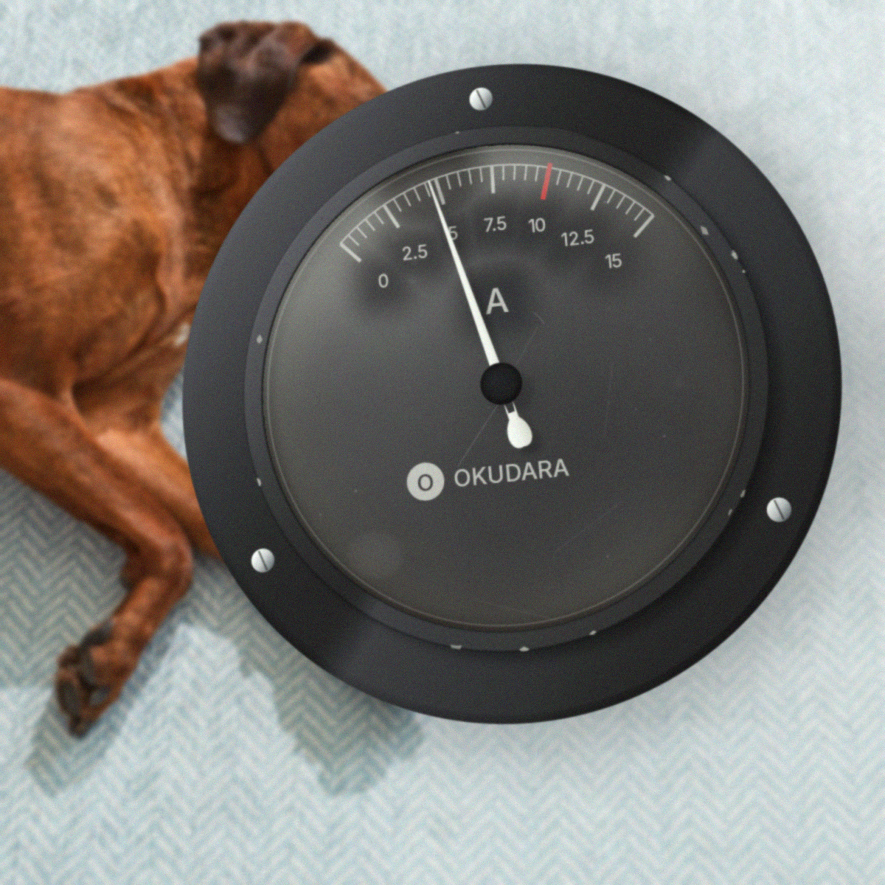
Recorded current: 4.75 A
